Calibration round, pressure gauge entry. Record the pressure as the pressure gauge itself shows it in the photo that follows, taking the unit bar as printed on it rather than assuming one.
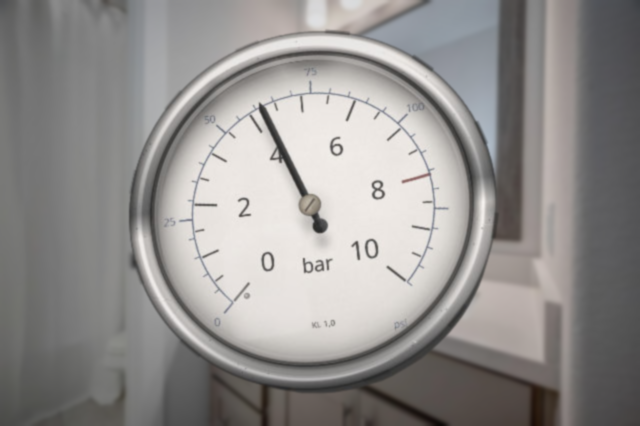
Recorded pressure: 4.25 bar
